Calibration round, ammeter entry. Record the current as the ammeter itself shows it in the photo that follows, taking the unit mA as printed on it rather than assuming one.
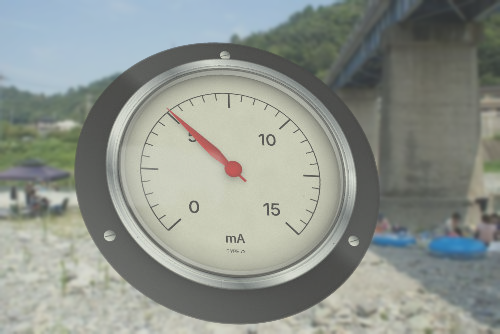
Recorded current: 5 mA
